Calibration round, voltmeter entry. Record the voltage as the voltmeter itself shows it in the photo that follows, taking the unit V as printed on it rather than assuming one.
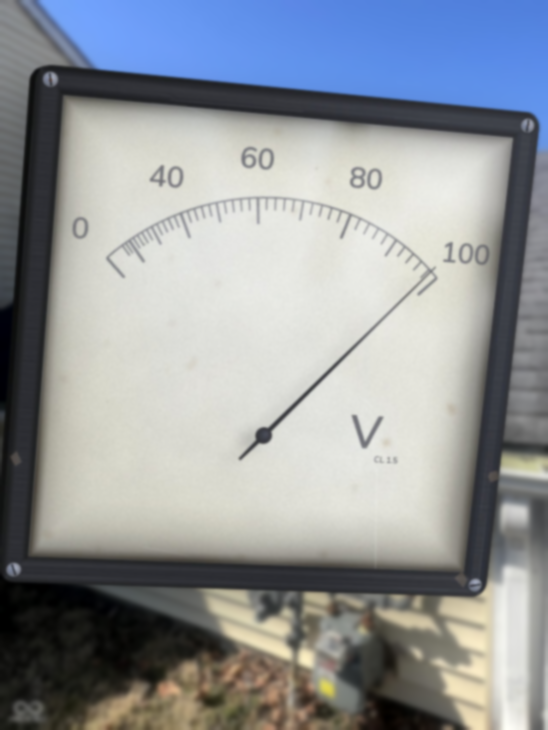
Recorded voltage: 98 V
